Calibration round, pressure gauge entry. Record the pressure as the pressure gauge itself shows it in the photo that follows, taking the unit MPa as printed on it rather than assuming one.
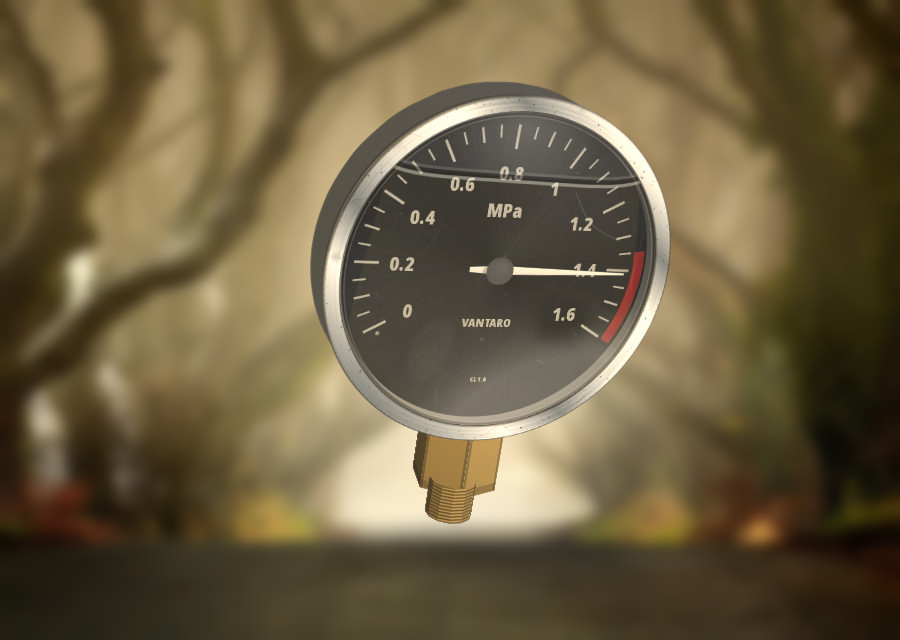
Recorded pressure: 1.4 MPa
